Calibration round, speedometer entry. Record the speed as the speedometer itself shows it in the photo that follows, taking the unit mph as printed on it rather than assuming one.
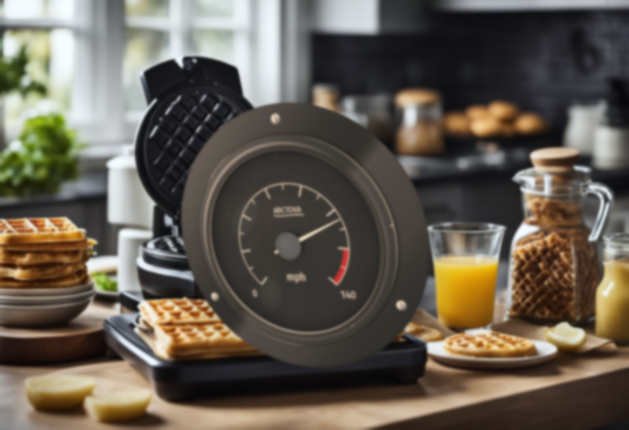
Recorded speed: 105 mph
